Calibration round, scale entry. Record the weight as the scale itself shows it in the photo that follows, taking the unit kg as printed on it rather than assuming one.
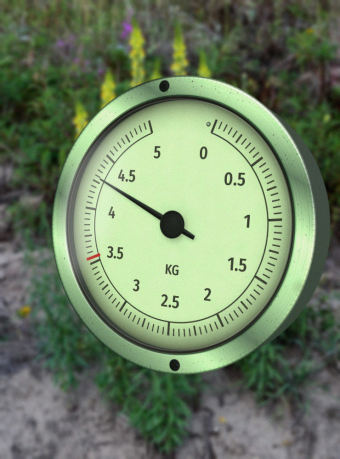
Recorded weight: 4.3 kg
